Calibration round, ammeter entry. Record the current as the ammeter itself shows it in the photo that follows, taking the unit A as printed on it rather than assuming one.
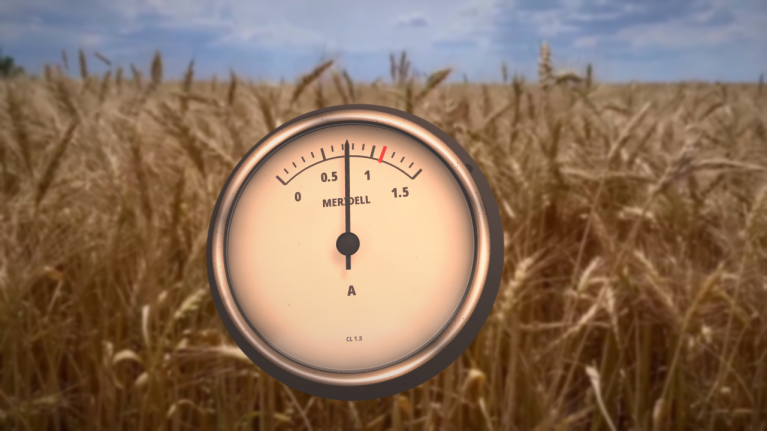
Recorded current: 0.75 A
